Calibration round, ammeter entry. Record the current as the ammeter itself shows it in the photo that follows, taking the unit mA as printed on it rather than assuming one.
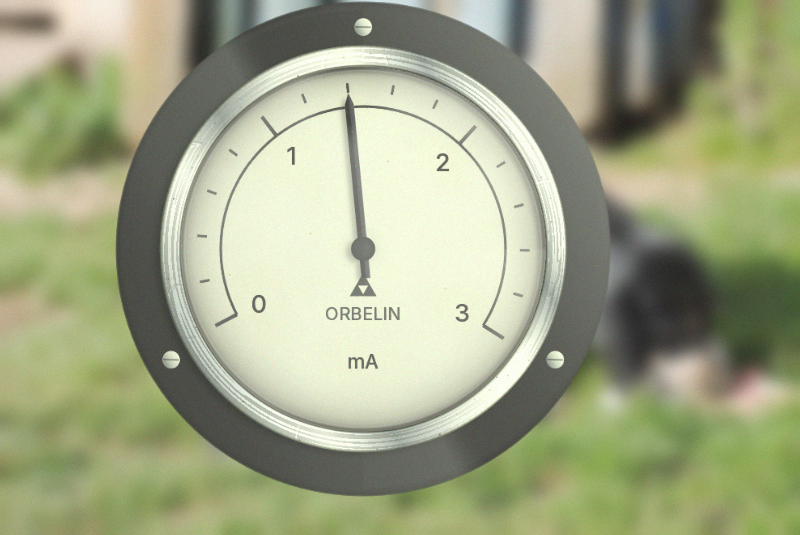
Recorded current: 1.4 mA
